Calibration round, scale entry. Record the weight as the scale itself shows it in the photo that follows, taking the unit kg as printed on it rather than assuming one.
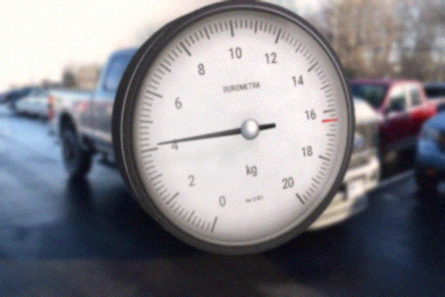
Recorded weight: 4.2 kg
